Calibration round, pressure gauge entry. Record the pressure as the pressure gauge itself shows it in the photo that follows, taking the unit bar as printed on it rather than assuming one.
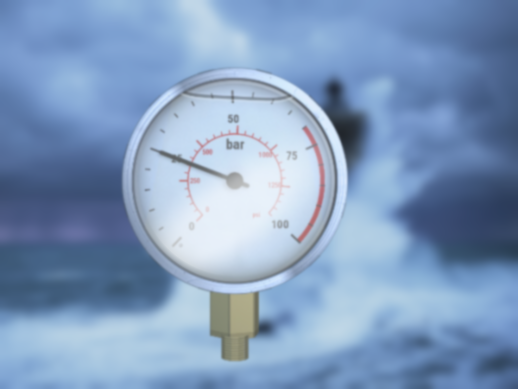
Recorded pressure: 25 bar
